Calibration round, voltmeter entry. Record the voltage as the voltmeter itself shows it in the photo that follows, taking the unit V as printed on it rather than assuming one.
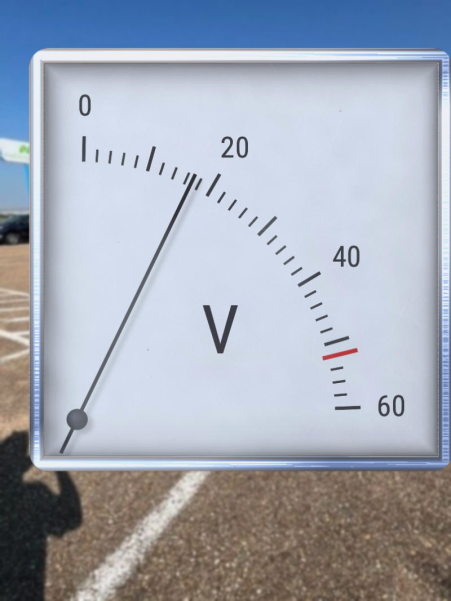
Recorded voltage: 17 V
